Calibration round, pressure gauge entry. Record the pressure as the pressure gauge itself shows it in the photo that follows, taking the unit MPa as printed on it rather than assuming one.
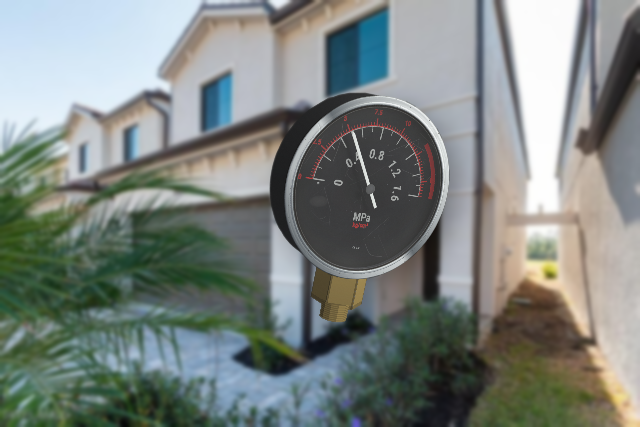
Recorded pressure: 0.5 MPa
